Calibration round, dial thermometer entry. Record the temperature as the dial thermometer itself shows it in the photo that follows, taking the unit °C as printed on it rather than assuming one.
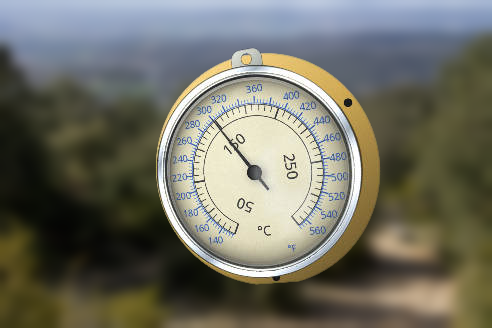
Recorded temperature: 150 °C
